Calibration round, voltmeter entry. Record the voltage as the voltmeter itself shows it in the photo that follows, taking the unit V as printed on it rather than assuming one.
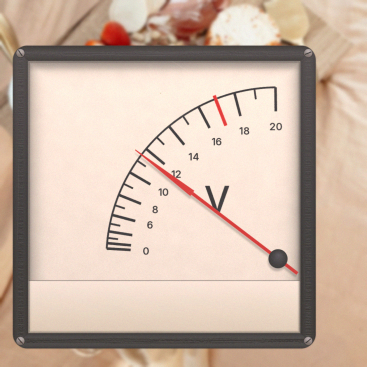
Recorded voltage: 11.5 V
